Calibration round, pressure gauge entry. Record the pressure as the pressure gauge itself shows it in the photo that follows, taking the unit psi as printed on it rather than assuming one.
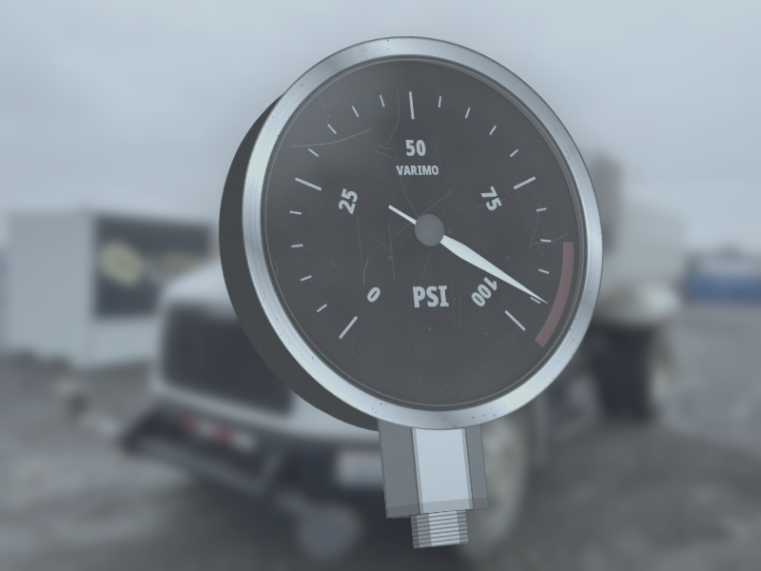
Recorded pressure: 95 psi
